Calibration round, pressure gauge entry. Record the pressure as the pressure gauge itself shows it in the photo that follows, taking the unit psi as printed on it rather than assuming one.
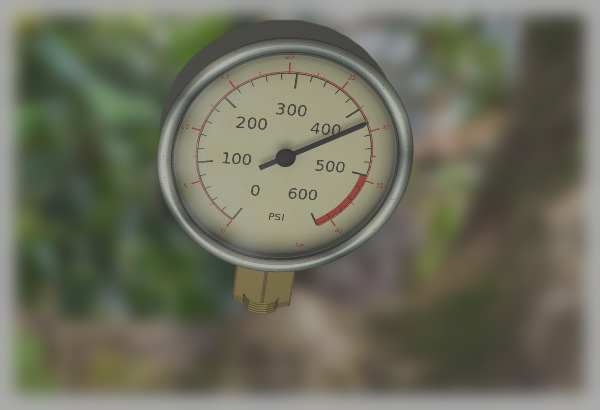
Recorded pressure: 420 psi
